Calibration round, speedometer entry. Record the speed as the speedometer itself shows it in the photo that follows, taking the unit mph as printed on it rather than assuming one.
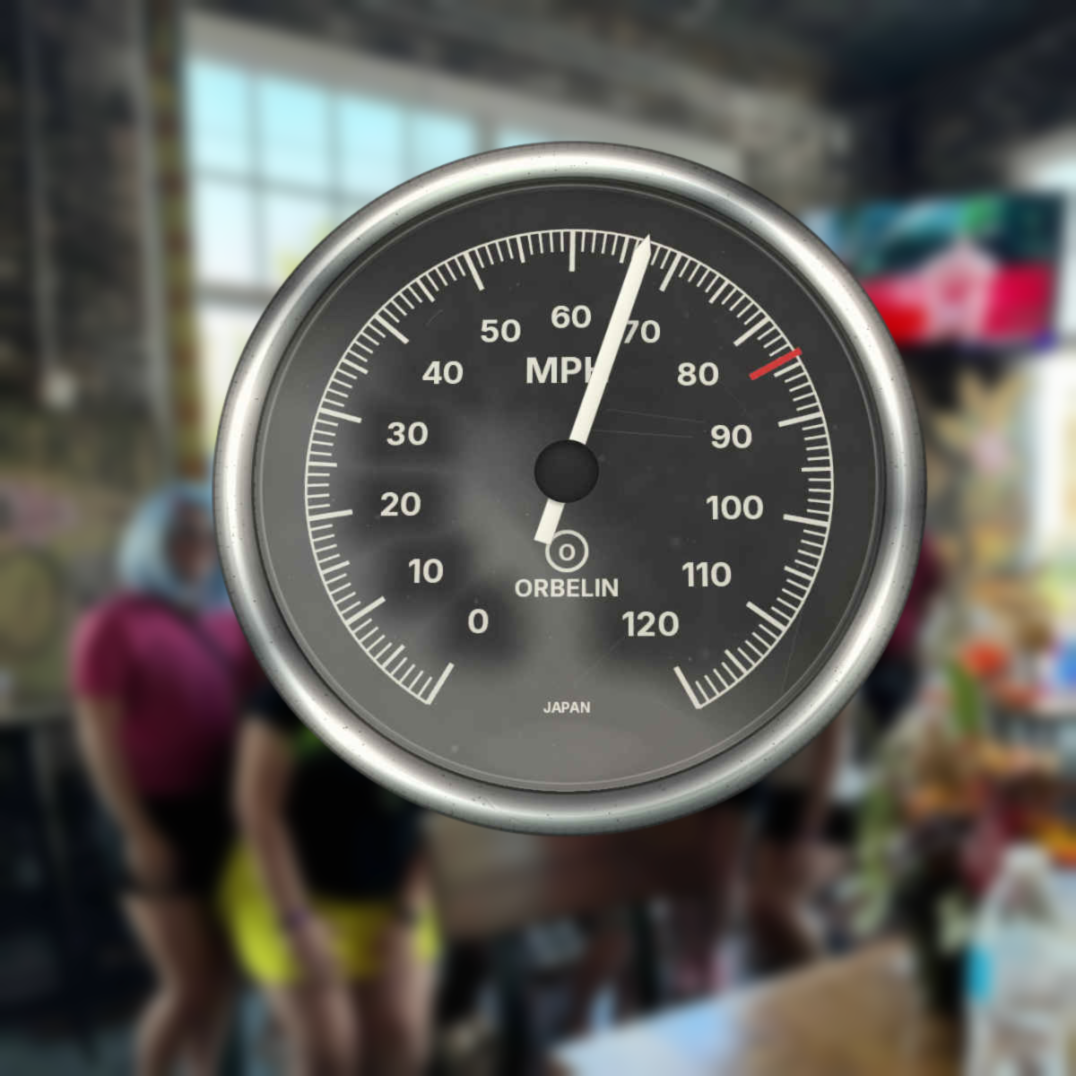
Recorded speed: 67 mph
